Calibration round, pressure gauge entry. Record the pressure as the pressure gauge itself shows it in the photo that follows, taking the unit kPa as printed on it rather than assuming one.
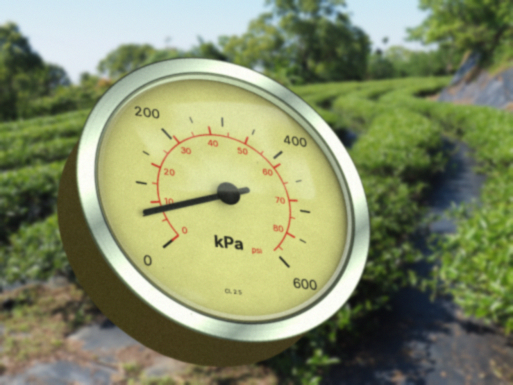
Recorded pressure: 50 kPa
